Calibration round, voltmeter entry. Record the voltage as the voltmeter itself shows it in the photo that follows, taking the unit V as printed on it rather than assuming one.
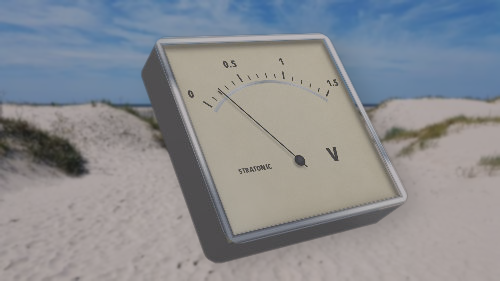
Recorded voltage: 0.2 V
